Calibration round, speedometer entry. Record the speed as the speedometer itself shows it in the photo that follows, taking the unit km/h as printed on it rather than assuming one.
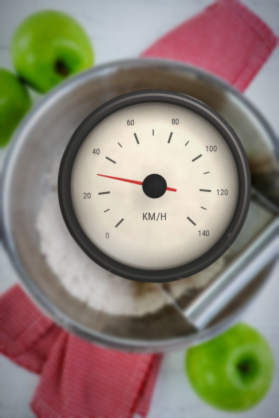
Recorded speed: 30 km/h
